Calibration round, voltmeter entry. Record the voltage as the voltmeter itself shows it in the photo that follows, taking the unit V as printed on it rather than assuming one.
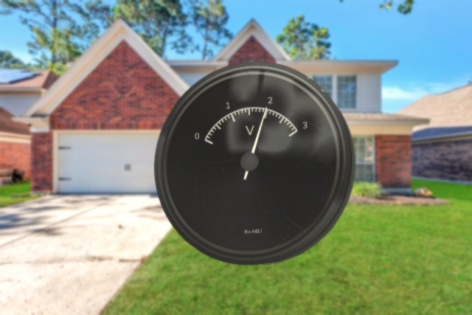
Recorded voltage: 2 V
